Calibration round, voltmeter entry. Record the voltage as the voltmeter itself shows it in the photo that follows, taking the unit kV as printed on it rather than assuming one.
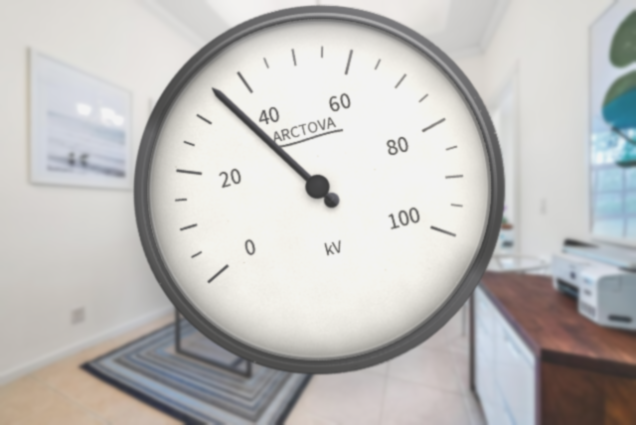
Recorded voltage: 35 kV
